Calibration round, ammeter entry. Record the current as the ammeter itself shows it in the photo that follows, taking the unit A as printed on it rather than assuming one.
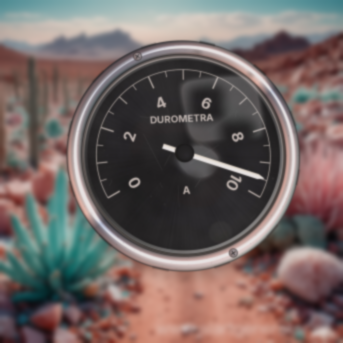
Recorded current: 9.5 A
